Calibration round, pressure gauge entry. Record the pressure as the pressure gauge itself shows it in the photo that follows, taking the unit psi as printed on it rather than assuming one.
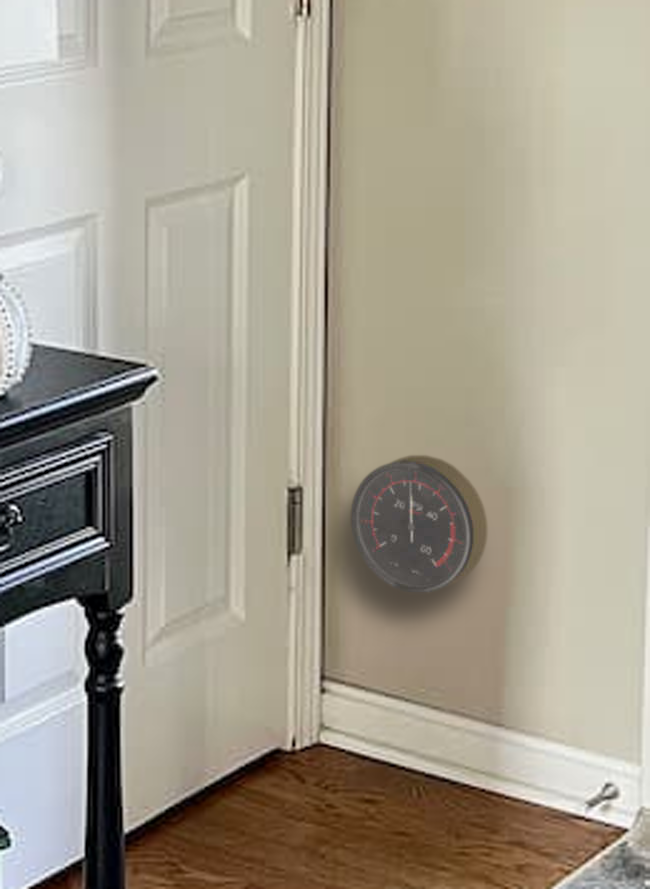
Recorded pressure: 27.5 psi
